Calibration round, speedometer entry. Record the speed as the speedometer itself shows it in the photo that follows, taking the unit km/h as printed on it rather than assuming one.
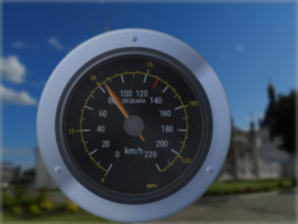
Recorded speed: 85 km/h
